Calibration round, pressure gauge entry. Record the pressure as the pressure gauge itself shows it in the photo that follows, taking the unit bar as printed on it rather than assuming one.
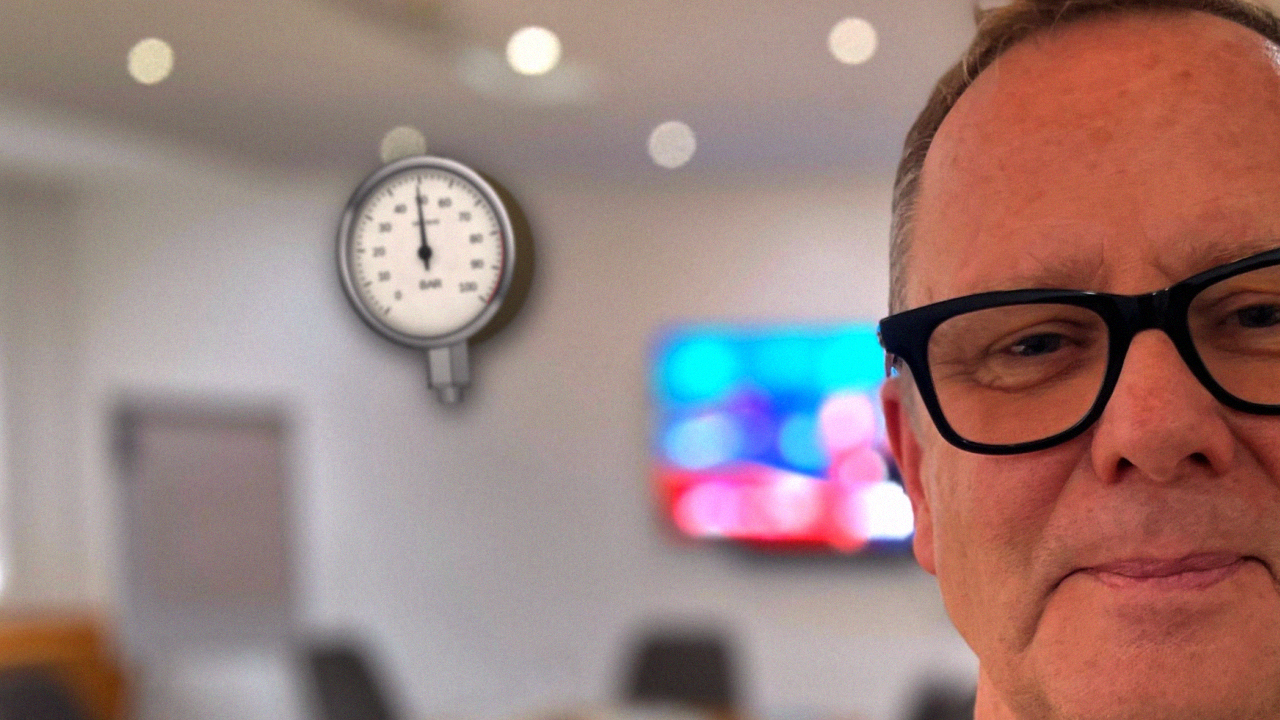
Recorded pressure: 50 bar
